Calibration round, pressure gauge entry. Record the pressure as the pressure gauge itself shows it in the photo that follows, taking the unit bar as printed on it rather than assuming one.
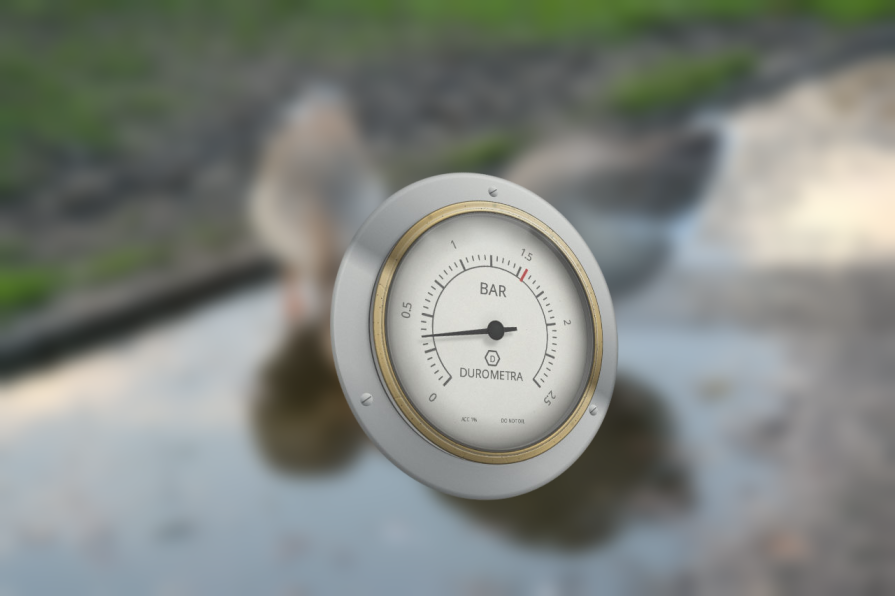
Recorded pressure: 0.35 bar
